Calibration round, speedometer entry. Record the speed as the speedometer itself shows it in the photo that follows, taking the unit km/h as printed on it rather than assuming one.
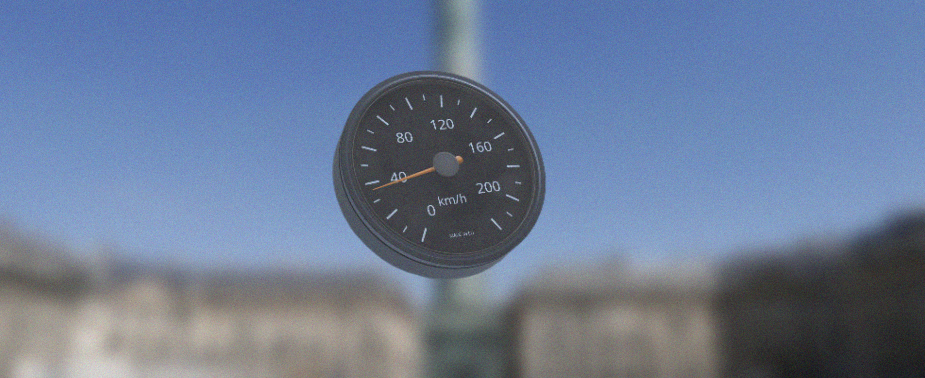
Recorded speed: 35 km/h
